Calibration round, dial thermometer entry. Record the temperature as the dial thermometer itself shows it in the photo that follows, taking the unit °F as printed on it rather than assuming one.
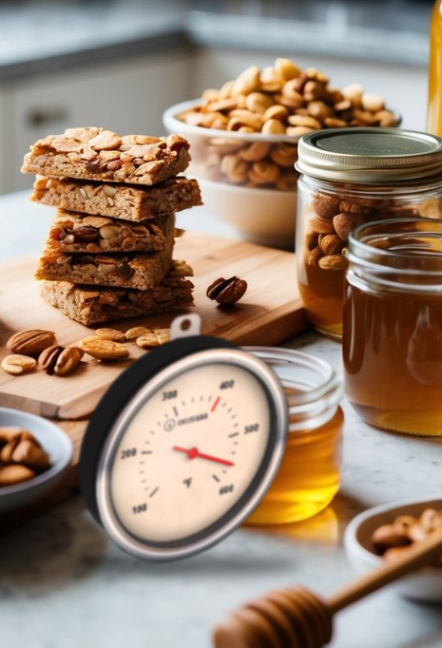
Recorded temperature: 560 °F
